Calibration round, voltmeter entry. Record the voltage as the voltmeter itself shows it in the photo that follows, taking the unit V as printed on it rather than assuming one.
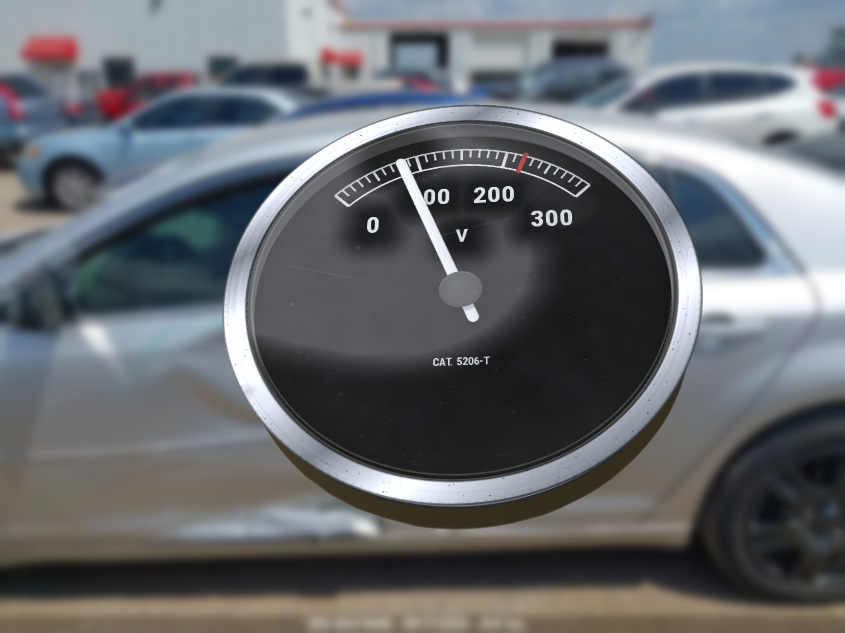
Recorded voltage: 80 V
